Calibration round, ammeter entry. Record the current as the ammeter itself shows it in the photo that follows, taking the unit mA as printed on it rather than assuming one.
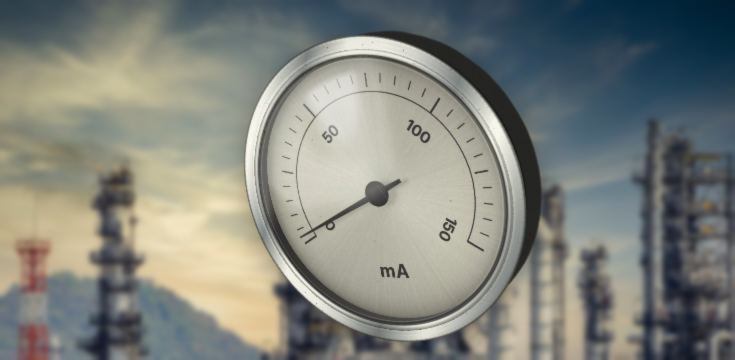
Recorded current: 2.5 mA
